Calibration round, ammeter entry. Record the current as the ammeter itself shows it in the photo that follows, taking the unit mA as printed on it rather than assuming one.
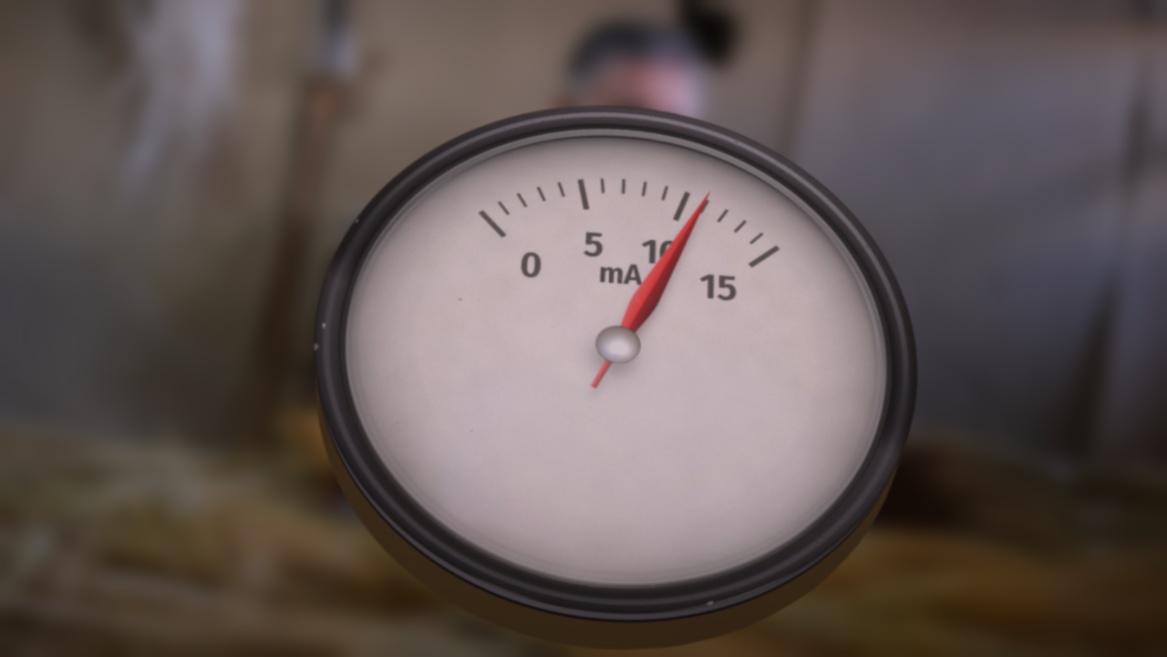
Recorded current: 11 mA
